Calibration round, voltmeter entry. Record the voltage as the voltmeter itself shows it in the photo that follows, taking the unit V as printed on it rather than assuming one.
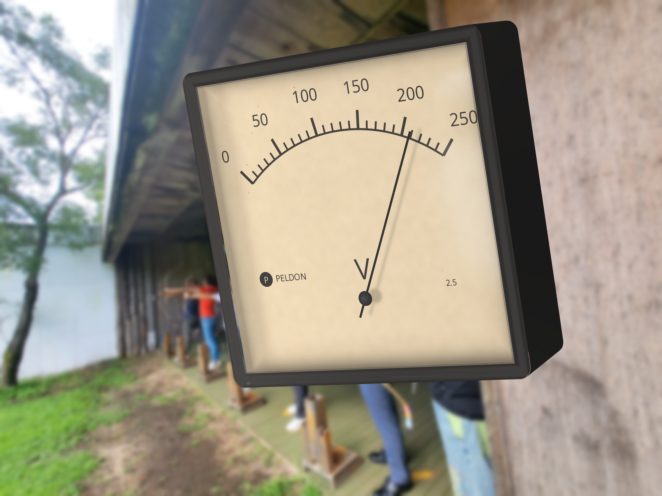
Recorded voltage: 210 V
